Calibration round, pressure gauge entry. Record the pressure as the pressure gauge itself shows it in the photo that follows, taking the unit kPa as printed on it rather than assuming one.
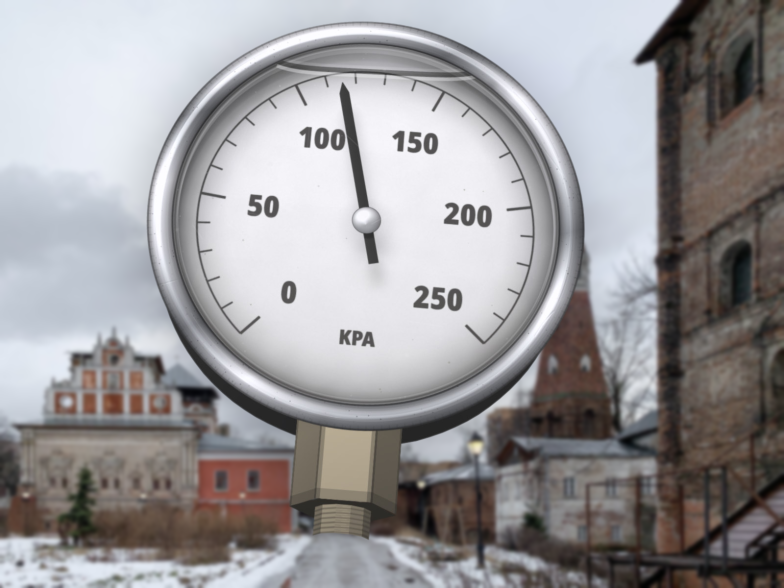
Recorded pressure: 115 kPa
